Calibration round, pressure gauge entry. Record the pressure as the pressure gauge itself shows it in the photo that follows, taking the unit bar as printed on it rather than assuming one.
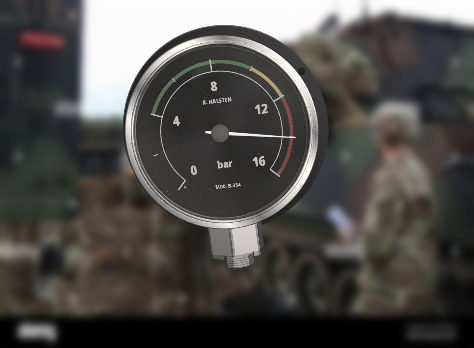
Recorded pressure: 14 bar
